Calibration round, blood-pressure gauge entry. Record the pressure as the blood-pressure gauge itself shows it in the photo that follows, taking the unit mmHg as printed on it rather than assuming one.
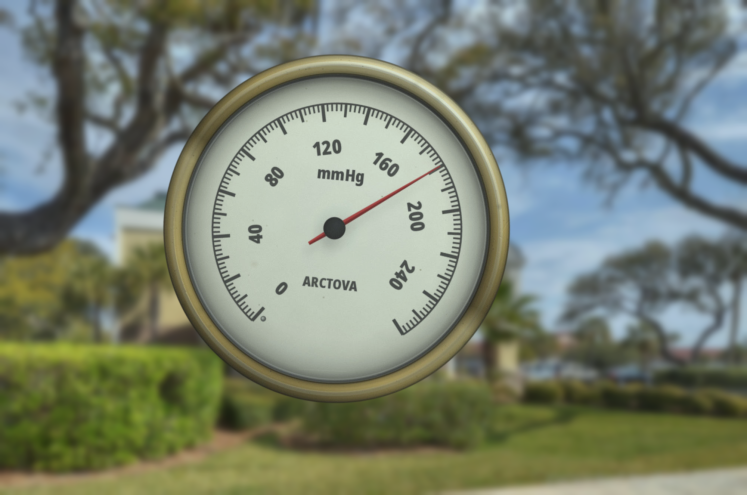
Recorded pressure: 180 mmHg
